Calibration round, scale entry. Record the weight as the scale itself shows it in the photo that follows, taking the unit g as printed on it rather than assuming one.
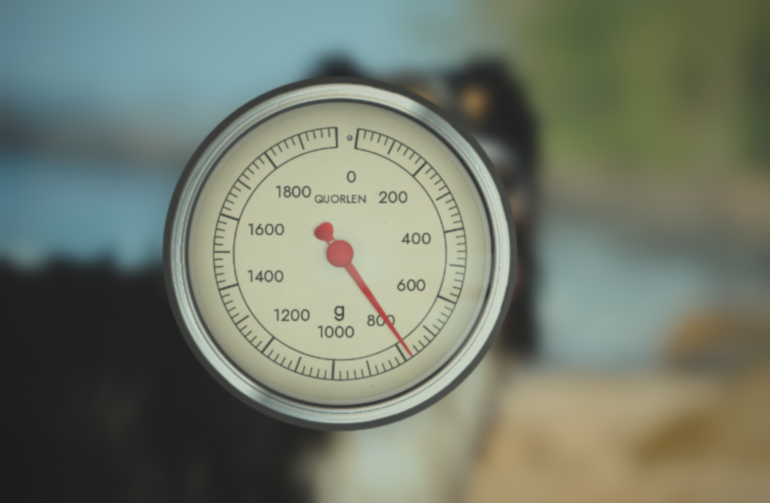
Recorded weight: 780 g
